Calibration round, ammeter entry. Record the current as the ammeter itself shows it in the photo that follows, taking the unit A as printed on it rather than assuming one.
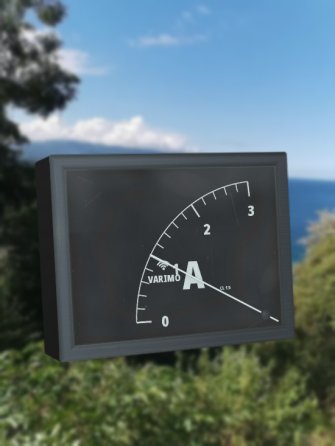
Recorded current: 1 A
